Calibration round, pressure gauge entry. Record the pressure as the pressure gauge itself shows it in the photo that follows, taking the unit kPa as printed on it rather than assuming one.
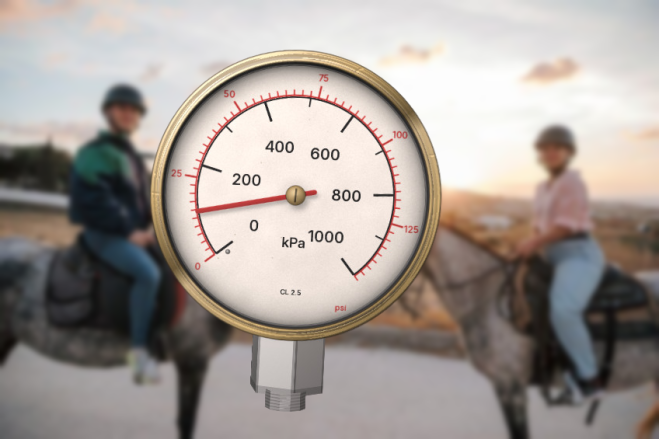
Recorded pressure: 100 kPa
